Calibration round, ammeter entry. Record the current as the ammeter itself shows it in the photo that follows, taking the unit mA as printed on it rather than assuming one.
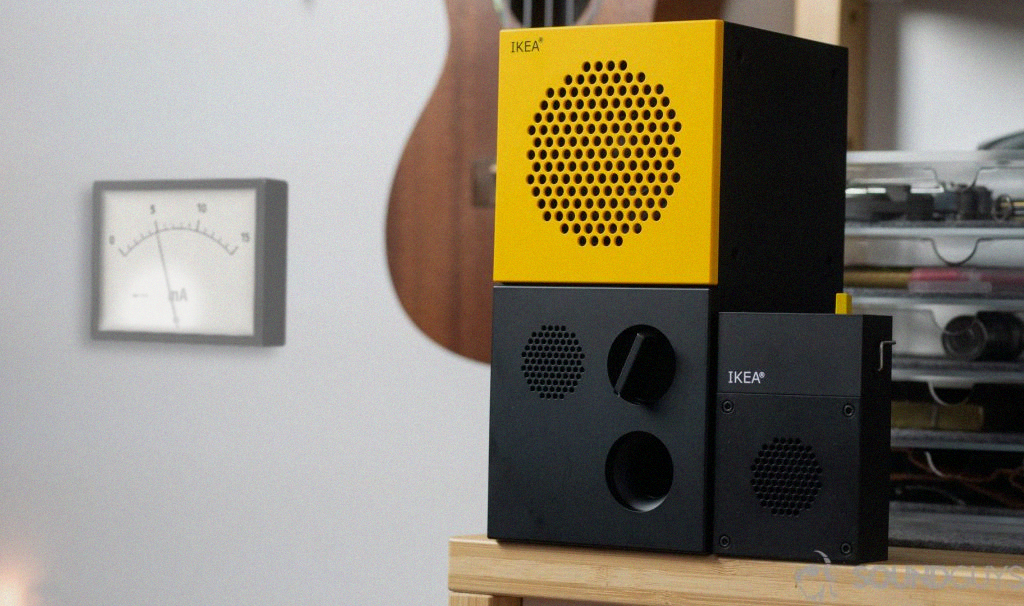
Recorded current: 5 mA
